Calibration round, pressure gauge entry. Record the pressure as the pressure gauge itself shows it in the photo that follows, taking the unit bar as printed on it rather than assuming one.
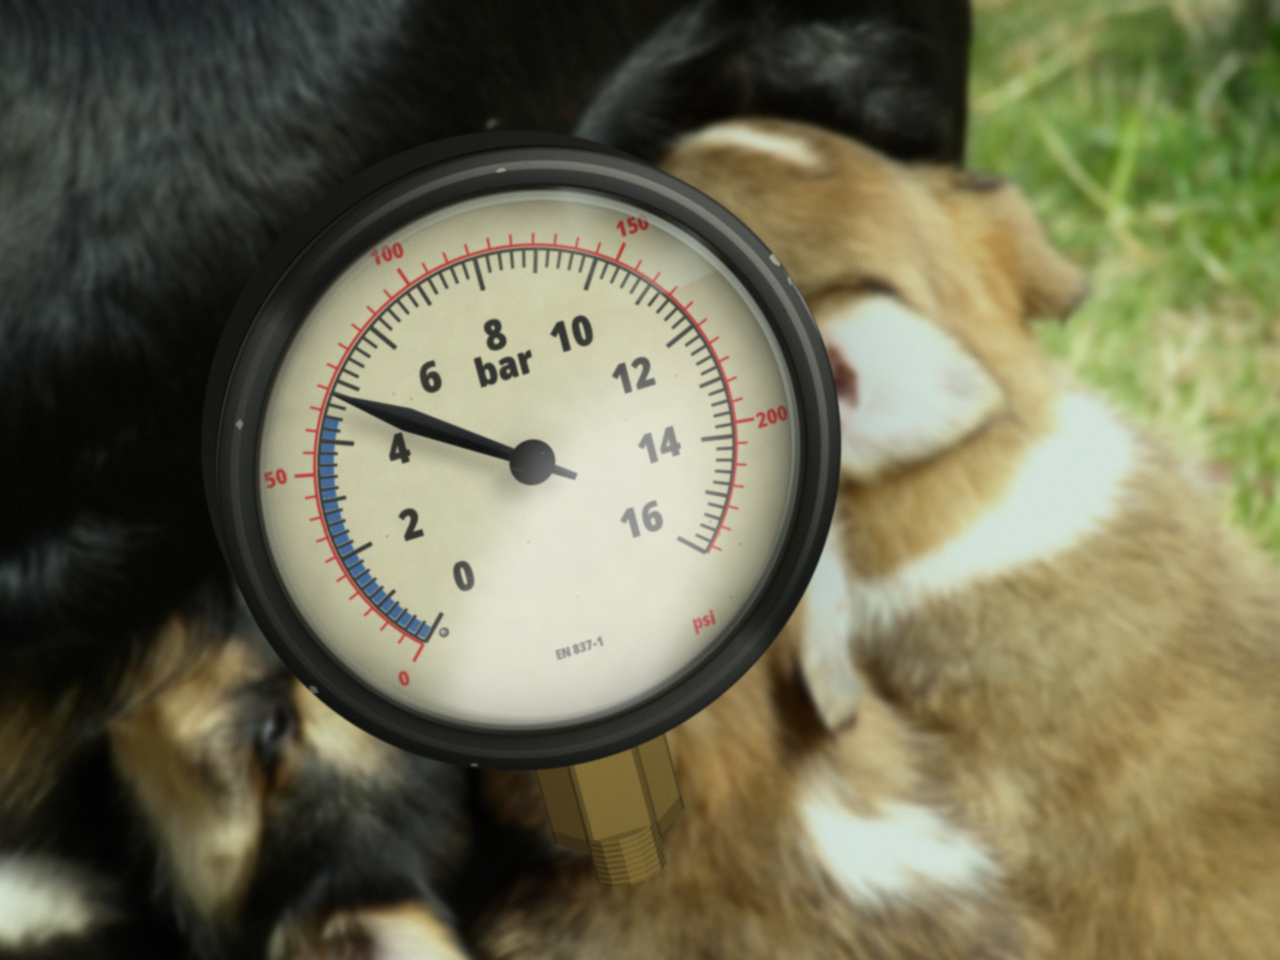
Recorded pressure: 4.8 bar
